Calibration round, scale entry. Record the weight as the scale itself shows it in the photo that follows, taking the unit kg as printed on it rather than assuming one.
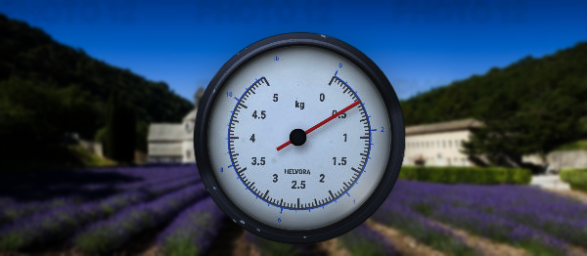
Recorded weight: 0.5 kg
